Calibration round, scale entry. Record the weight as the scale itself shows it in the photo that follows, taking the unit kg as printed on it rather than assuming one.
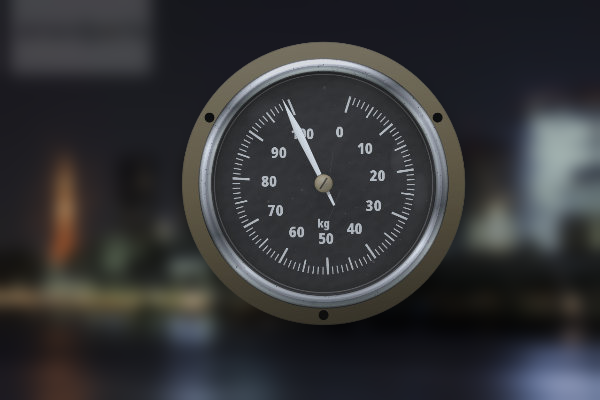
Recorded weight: 99 kg
